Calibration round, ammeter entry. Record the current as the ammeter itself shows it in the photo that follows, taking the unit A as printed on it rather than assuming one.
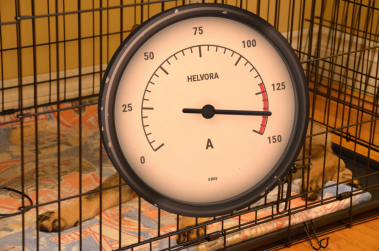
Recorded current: 137.5 A
